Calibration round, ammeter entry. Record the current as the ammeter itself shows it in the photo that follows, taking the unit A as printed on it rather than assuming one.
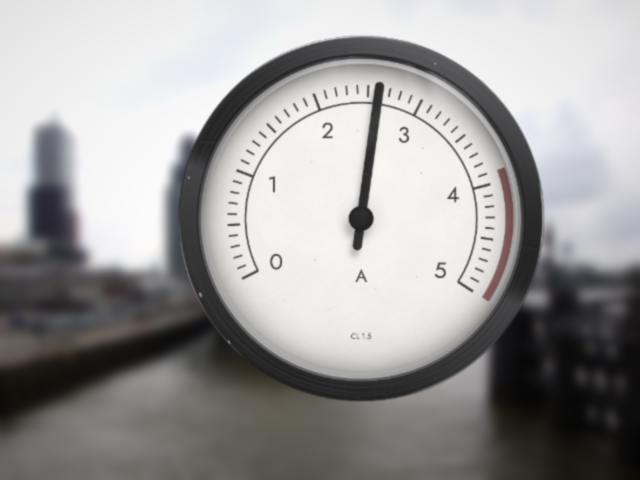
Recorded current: 2.6 A
